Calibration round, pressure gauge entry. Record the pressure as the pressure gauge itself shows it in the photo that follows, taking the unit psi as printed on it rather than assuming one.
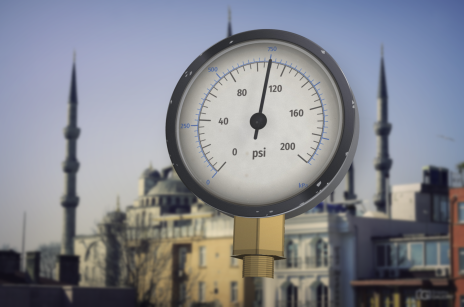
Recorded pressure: 110 psi
